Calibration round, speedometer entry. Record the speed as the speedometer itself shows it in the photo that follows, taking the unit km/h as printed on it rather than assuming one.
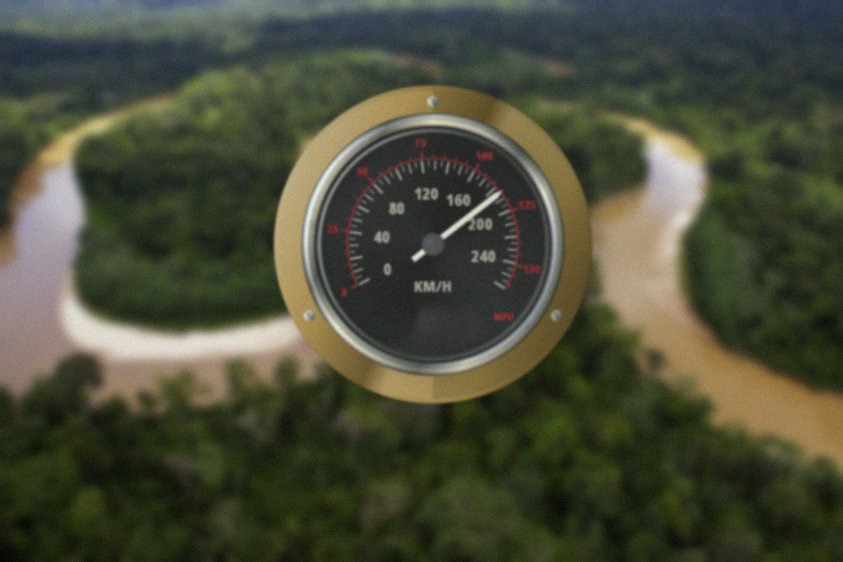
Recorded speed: 185 km/h
